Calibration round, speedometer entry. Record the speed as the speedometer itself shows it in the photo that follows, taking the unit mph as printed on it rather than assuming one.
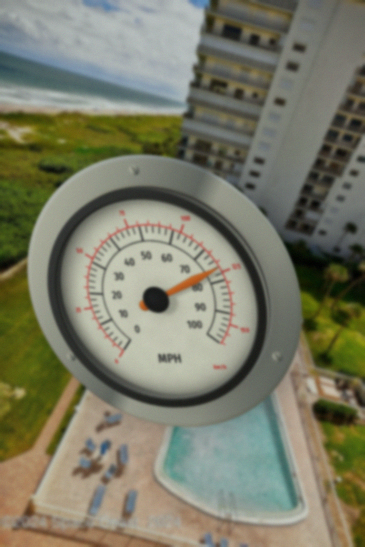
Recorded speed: 76 mph
